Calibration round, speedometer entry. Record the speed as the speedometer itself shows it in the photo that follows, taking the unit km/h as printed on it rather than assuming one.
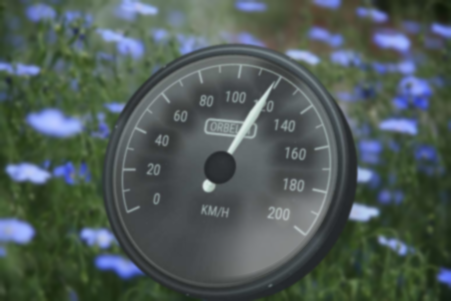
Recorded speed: 120 km/h
